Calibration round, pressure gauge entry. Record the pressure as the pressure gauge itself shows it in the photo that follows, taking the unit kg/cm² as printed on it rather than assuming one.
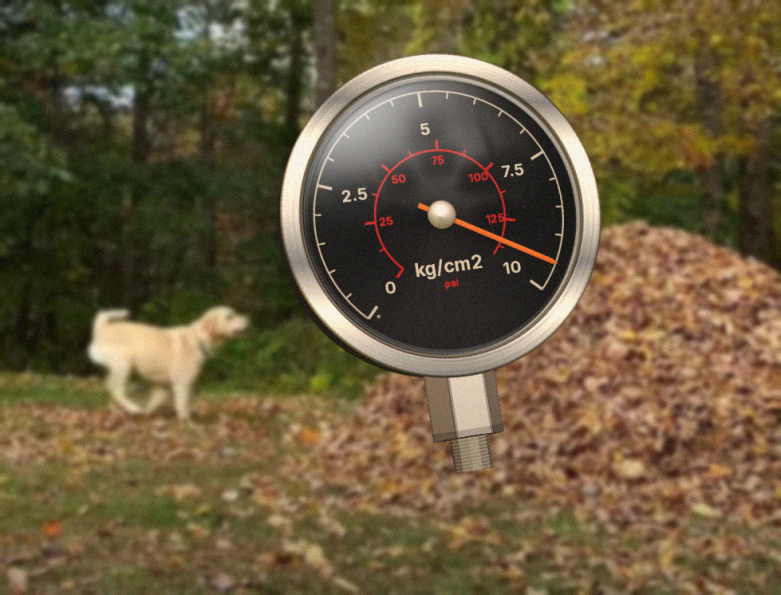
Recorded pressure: 9.5 kg/cm²
